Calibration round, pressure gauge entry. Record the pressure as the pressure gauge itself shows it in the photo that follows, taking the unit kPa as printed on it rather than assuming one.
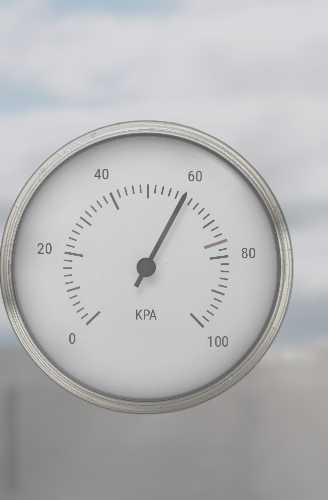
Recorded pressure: 60 kPa
